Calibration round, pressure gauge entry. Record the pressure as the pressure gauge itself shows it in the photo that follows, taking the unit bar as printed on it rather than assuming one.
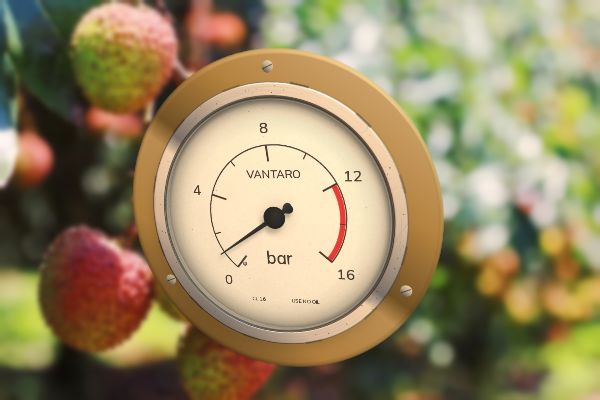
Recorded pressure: 1 bar
